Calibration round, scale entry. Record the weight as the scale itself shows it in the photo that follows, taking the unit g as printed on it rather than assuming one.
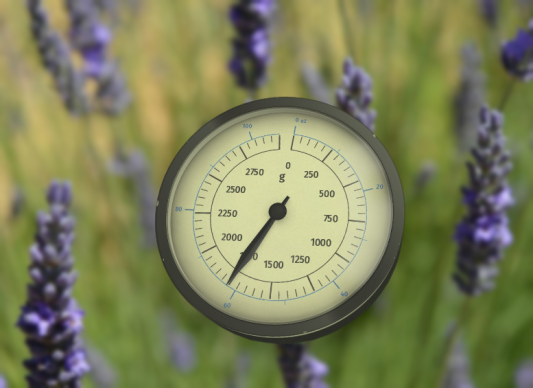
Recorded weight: 1750 g
